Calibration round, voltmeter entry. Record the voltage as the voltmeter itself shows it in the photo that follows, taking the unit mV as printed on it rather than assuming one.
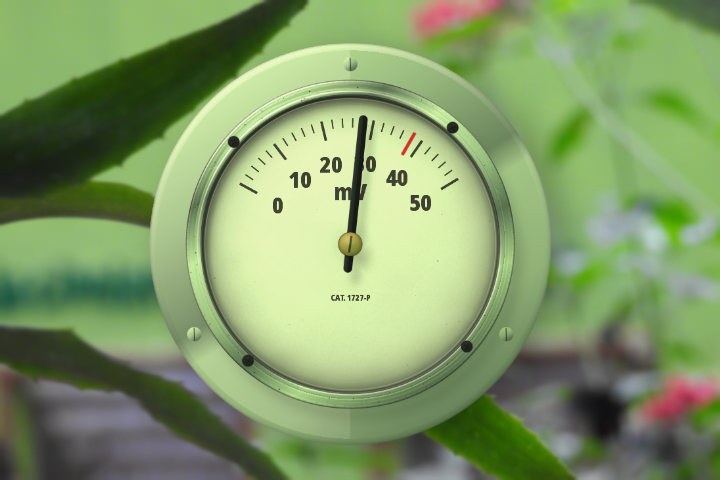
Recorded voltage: 28 mV
